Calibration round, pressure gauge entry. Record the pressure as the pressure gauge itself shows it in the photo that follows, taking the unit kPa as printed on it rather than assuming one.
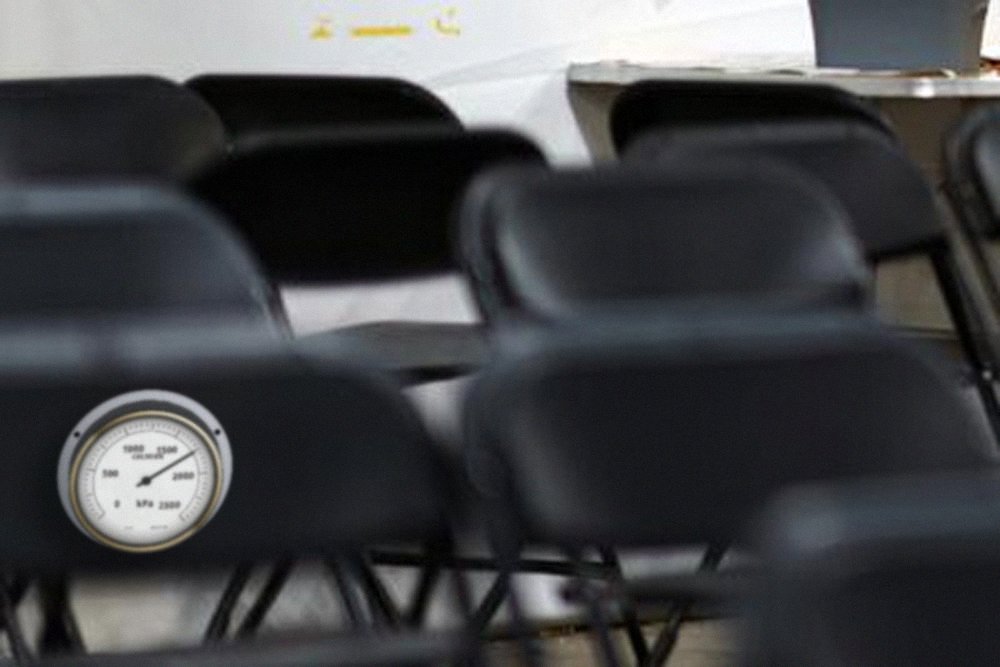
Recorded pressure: 1750 kPa
